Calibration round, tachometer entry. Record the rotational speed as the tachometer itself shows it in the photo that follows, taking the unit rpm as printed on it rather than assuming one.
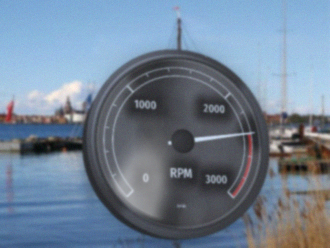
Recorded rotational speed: 2400 rpm
